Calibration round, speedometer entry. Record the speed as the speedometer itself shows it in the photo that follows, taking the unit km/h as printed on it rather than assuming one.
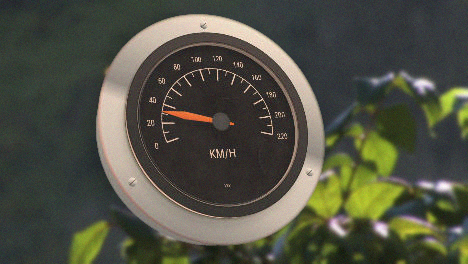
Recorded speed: 30 km/h
